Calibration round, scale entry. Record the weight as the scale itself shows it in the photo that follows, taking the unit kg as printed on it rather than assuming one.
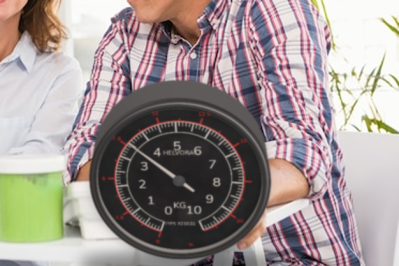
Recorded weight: 3.5 kg
